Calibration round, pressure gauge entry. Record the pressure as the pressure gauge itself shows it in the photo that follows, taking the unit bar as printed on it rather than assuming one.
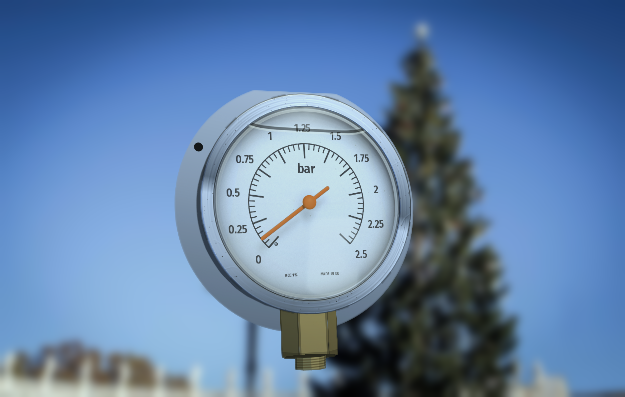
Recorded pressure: 0.1 bar
